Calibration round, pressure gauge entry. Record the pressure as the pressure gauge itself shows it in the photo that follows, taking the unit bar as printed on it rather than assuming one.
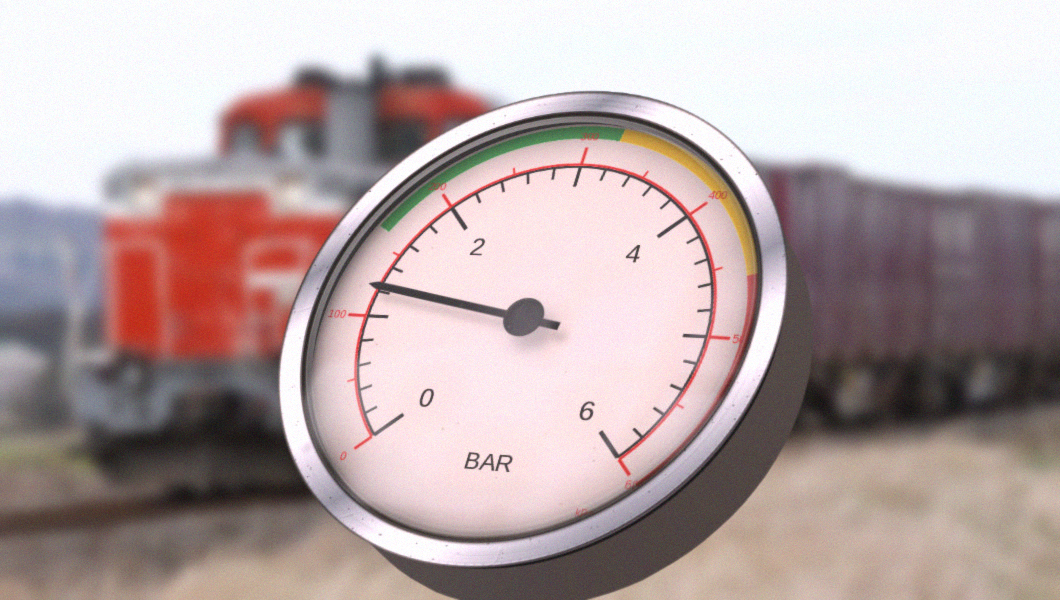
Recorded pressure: 1.2 bar
